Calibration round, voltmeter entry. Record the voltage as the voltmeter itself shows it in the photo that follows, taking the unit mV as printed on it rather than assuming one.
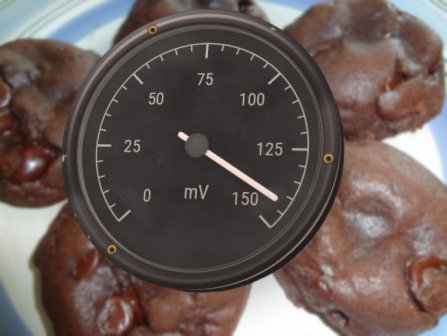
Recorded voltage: 142.5 mV
